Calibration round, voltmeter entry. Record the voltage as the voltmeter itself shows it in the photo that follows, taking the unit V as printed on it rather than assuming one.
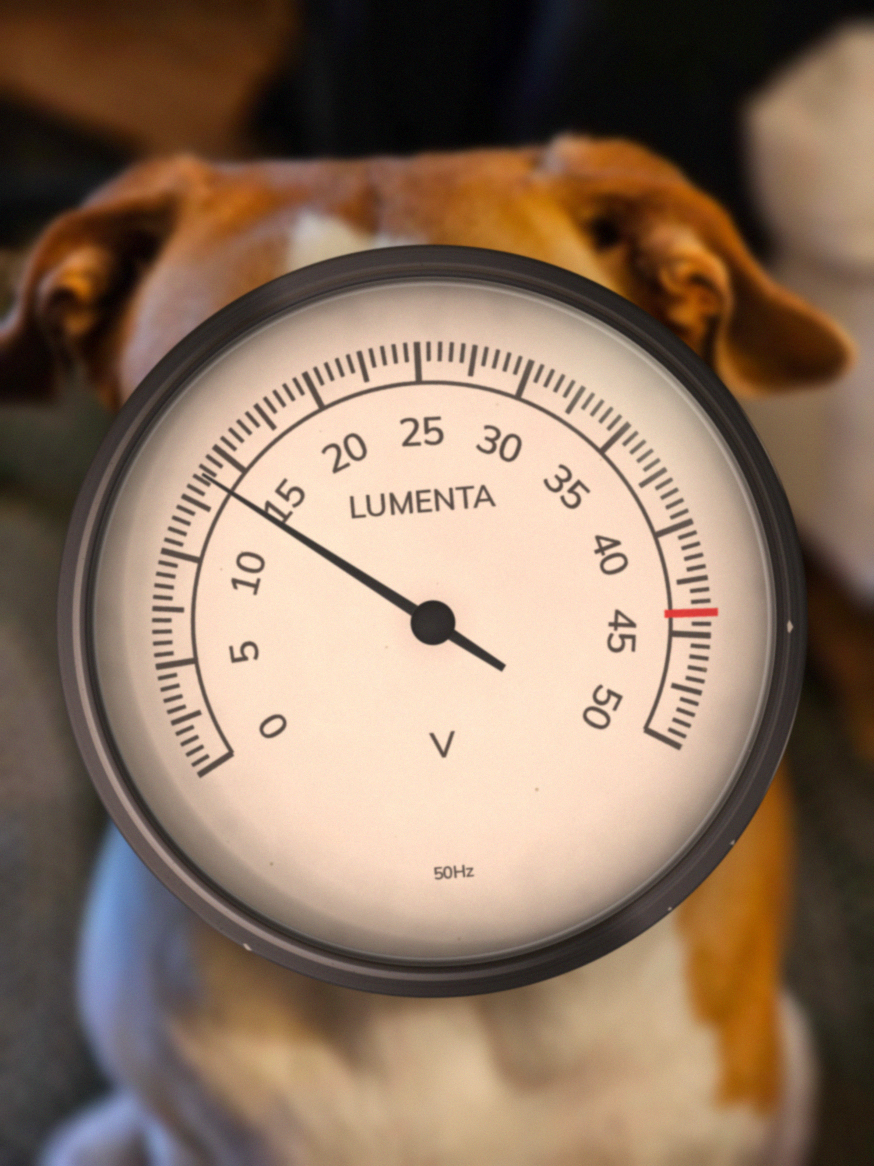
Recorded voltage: 13.75 V
